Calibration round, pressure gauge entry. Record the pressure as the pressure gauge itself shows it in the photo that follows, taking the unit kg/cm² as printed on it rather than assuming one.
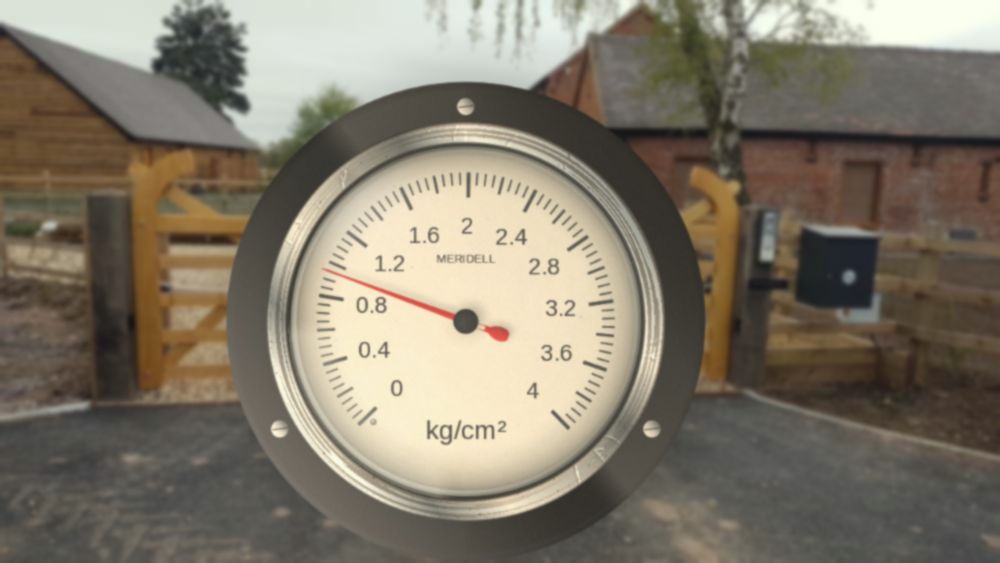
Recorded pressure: 0.95 kg/cm²
